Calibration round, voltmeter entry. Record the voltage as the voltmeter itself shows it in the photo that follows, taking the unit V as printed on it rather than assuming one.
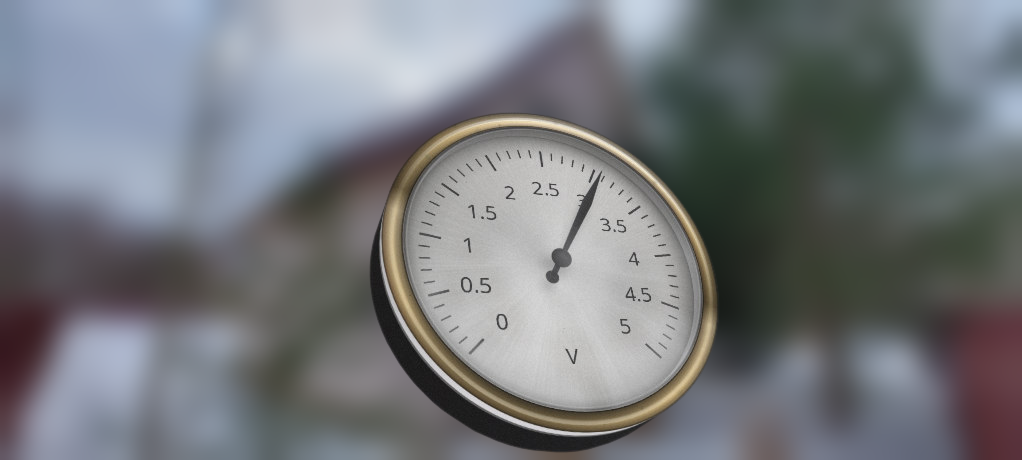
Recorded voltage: 3.05 V
